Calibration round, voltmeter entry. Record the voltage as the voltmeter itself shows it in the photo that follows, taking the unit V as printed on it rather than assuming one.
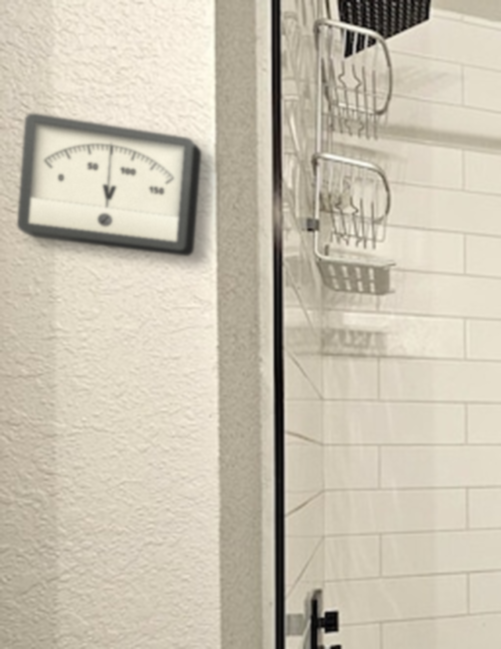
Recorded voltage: 75 V
